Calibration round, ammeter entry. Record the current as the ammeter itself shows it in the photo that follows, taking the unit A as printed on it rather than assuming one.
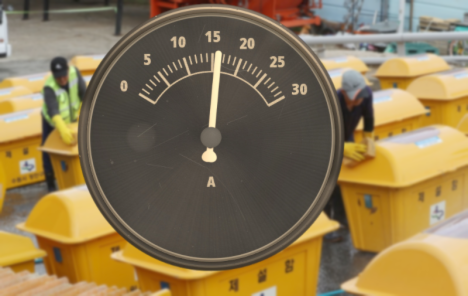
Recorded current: 16 A
